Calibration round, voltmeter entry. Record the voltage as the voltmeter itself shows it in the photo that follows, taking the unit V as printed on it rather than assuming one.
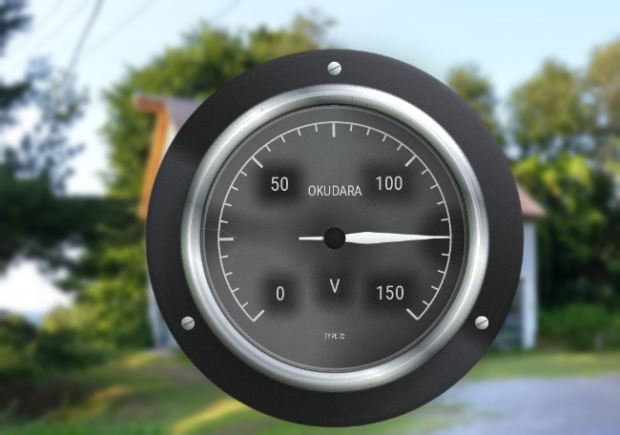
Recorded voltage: 125 V
